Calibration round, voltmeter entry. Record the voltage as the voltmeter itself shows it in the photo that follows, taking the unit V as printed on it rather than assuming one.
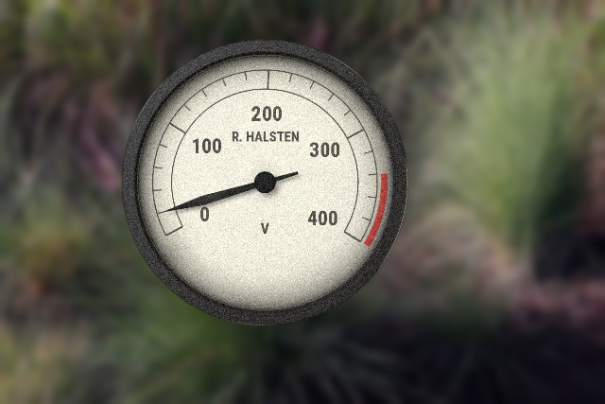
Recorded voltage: 20 V
